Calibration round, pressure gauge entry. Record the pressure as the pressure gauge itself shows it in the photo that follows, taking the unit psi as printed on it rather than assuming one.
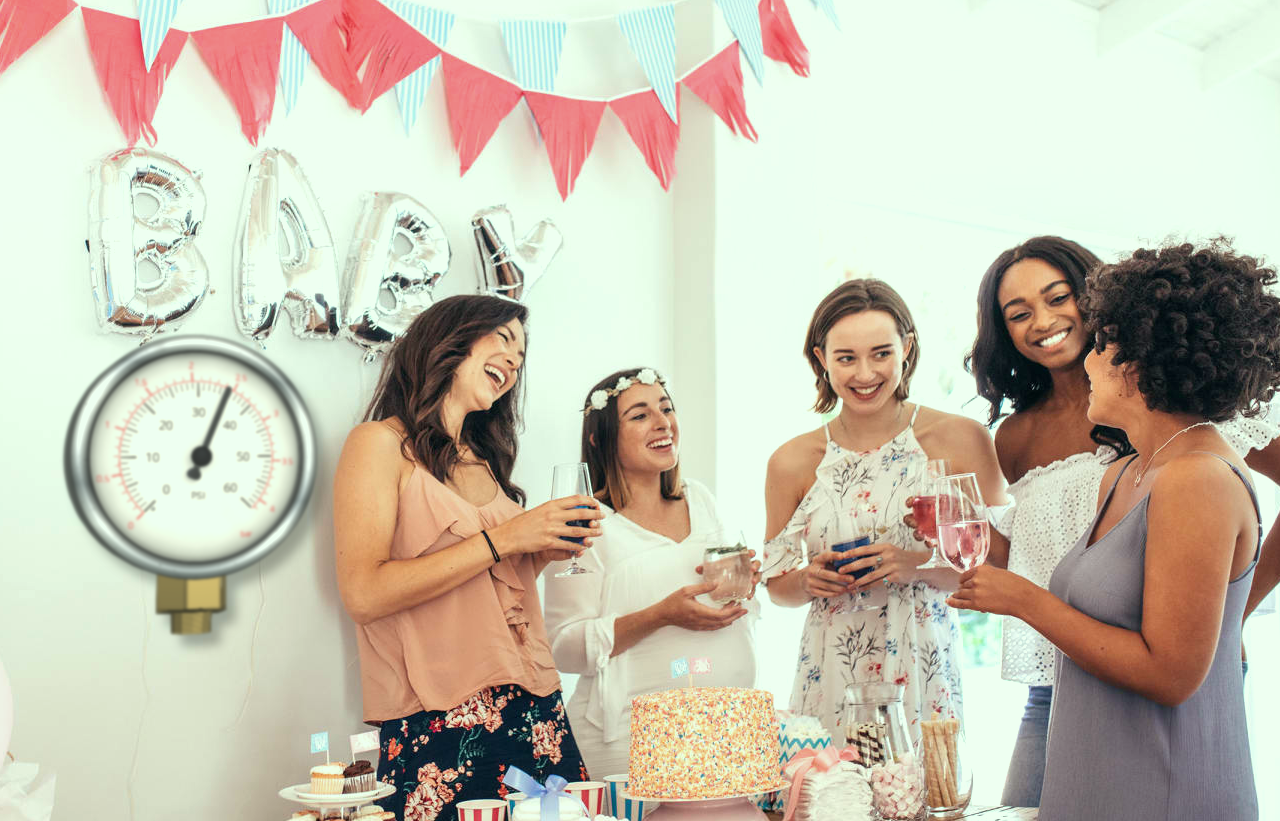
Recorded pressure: 35 psi
